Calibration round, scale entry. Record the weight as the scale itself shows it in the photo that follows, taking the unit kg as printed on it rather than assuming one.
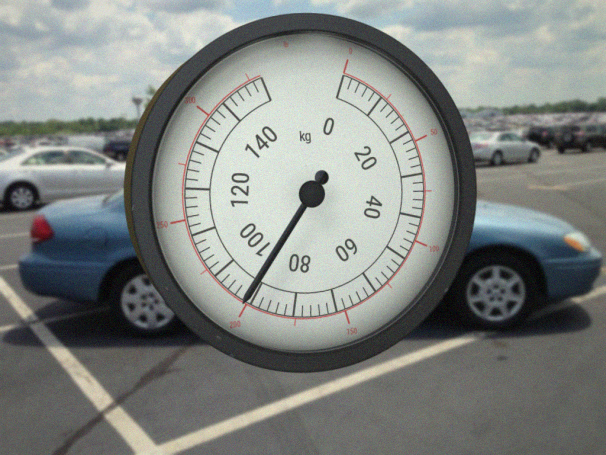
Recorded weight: 92 kg
